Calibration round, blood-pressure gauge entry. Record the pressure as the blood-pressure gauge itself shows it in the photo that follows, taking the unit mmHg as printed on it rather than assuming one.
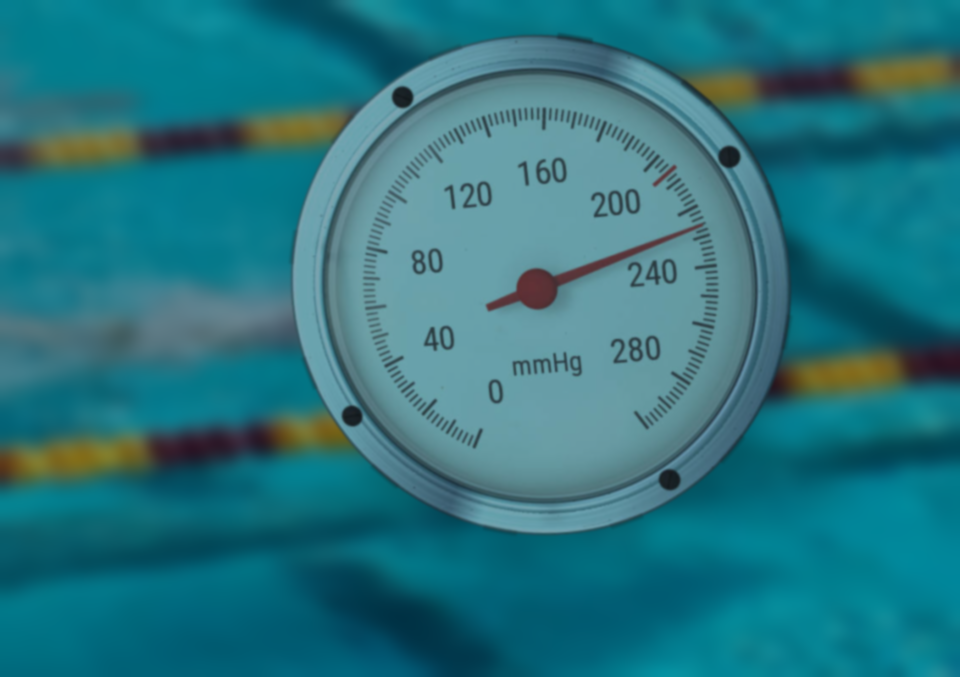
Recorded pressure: 226 mmHg
